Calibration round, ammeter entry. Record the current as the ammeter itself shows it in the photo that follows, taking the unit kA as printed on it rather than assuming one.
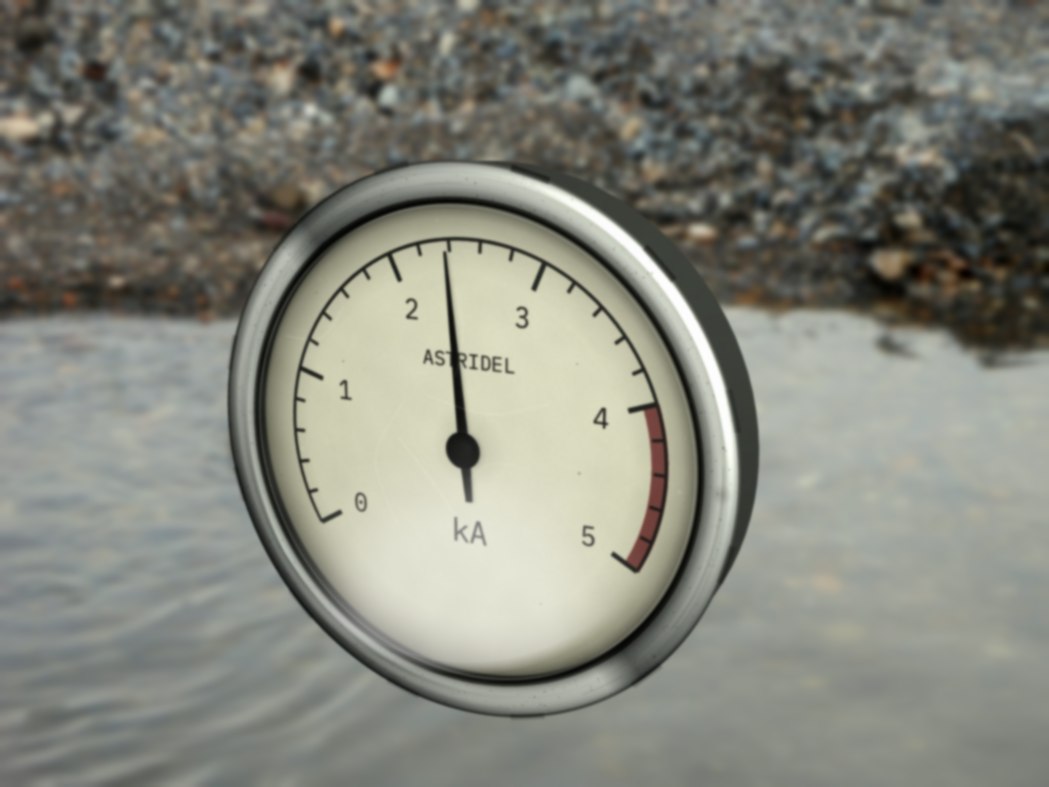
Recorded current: 2.4 kA
